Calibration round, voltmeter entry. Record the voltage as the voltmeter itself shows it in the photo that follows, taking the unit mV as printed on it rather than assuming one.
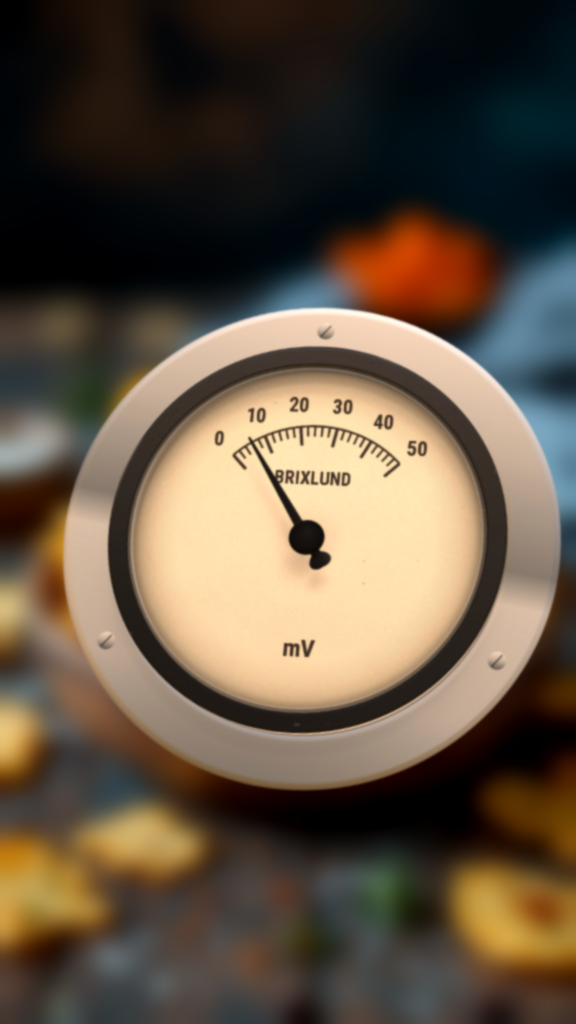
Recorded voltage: 6 mV
